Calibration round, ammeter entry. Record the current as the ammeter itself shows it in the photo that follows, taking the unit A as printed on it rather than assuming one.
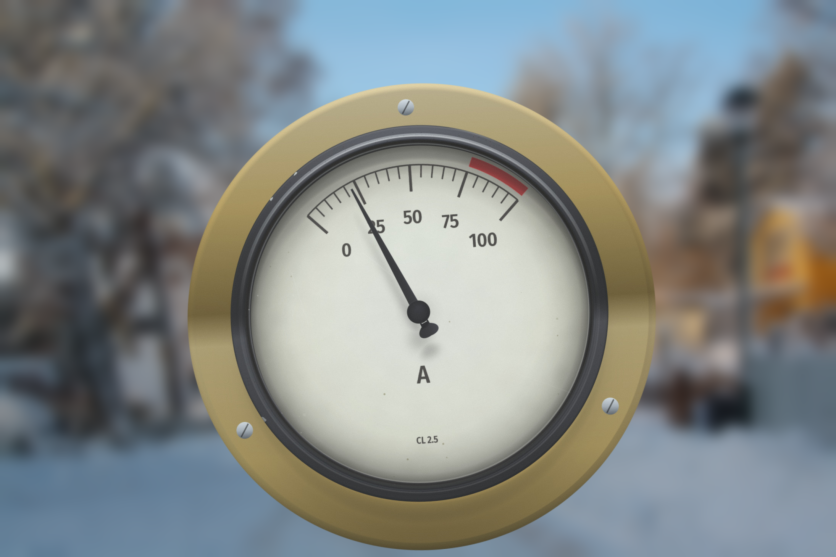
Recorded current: 22.5 A
